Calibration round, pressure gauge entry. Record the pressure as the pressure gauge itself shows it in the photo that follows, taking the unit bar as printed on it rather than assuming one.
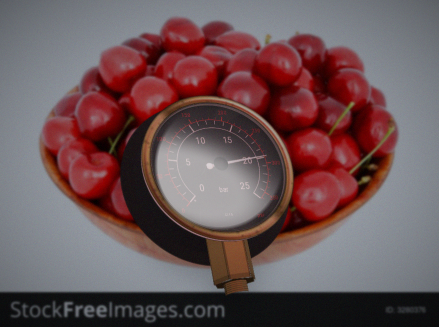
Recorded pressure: 20 bar
